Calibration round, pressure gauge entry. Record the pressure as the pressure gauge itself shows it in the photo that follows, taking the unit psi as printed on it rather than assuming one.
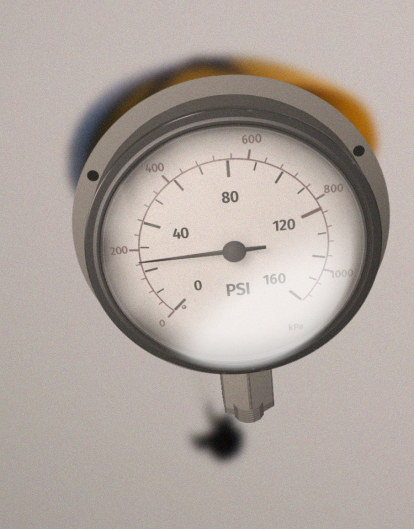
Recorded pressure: 25 psi
